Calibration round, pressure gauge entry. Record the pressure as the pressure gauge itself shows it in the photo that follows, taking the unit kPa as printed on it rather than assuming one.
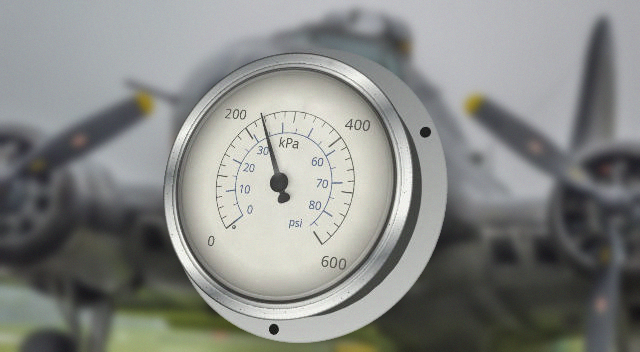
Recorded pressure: 240 kPa
